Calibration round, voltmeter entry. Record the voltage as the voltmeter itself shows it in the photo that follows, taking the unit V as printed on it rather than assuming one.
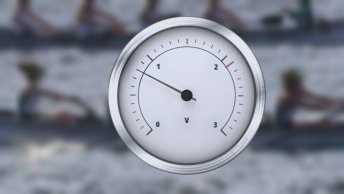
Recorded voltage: 0.8 V
